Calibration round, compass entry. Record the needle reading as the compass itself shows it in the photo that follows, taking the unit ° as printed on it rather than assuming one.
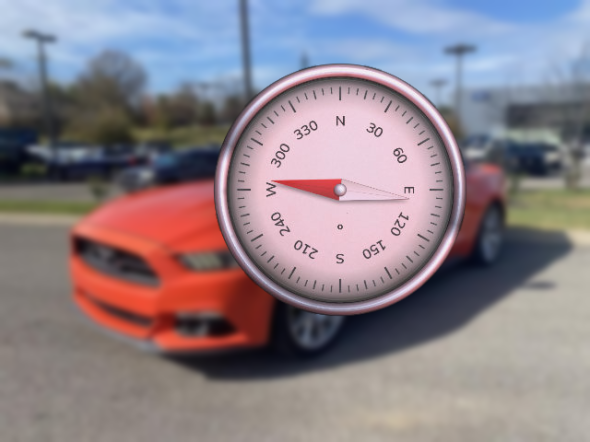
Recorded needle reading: 277.5 °
